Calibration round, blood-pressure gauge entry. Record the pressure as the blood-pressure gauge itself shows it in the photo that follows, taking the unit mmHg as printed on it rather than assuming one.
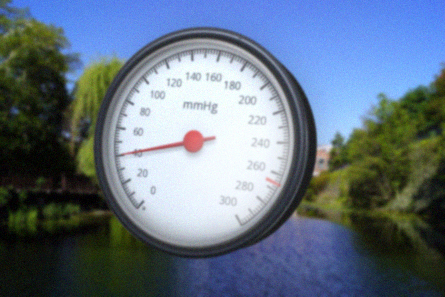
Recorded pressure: 40 mmHg
